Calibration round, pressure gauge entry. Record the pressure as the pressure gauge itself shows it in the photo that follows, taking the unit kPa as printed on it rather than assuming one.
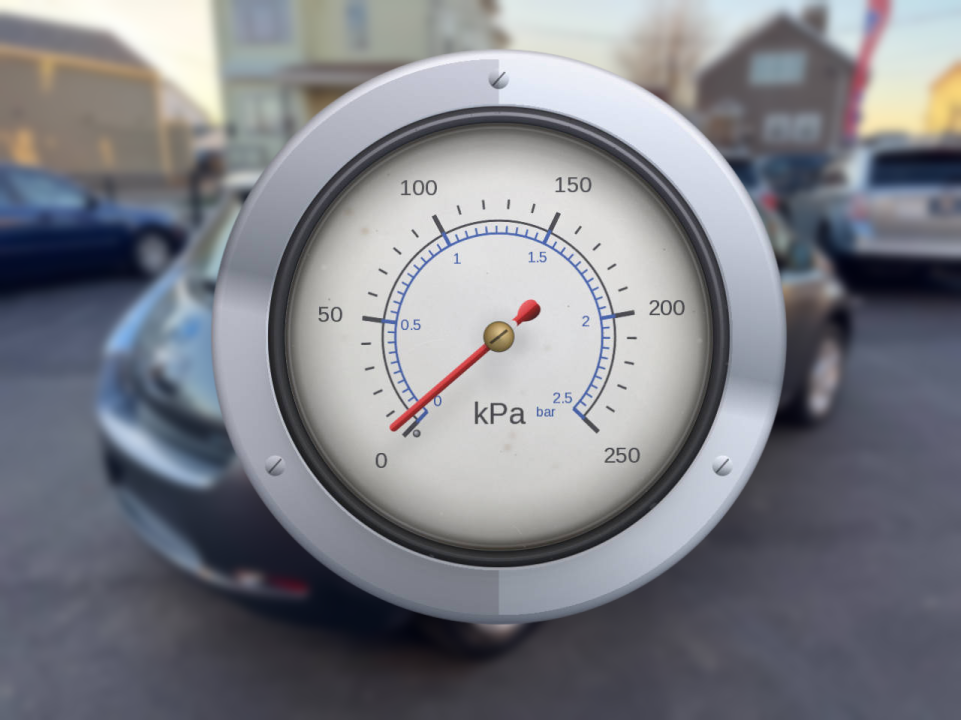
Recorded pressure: 5 kPa
